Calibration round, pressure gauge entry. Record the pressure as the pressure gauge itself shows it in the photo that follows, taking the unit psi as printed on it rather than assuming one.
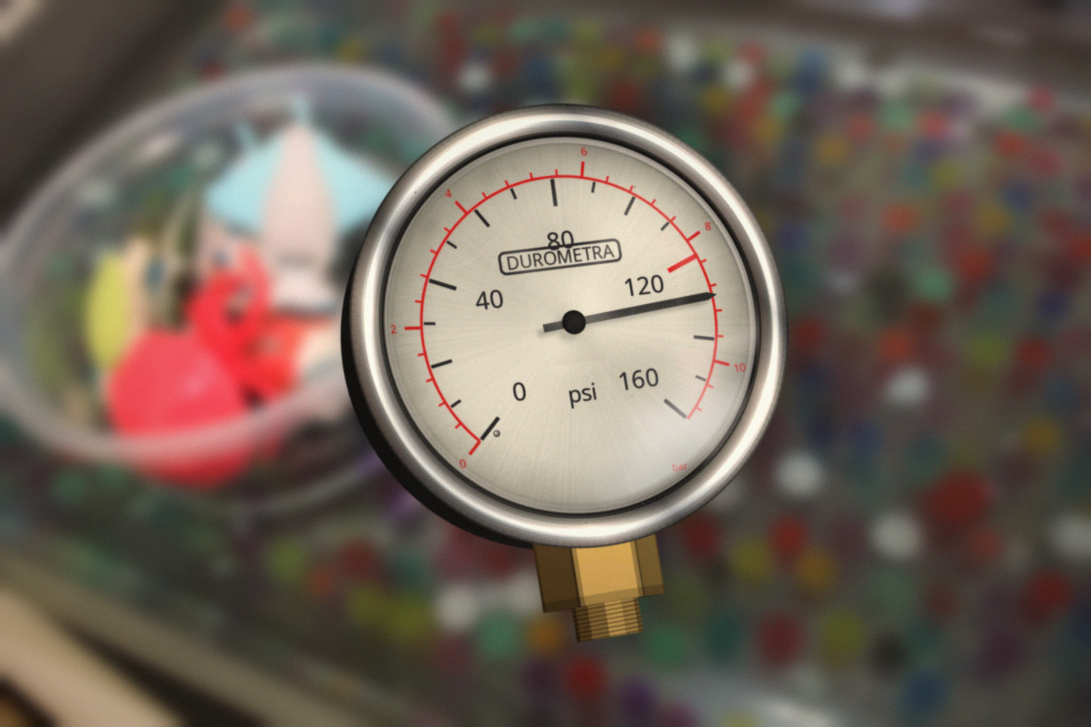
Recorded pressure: 130 psi
